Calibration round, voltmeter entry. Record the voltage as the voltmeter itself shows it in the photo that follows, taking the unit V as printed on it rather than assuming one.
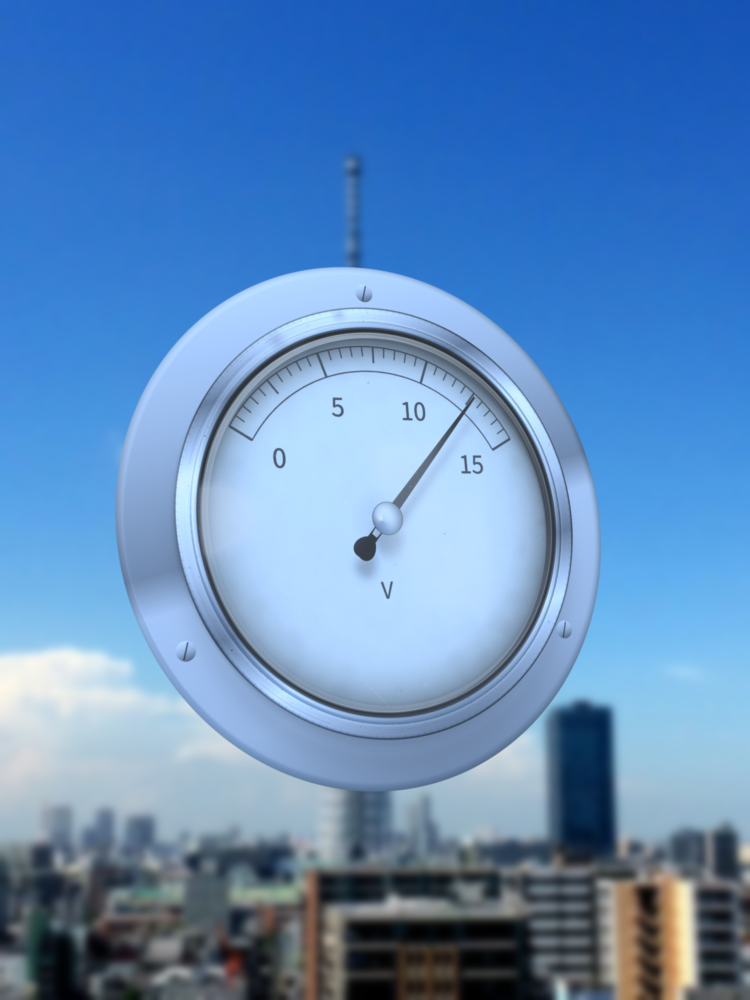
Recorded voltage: 12.5 V
